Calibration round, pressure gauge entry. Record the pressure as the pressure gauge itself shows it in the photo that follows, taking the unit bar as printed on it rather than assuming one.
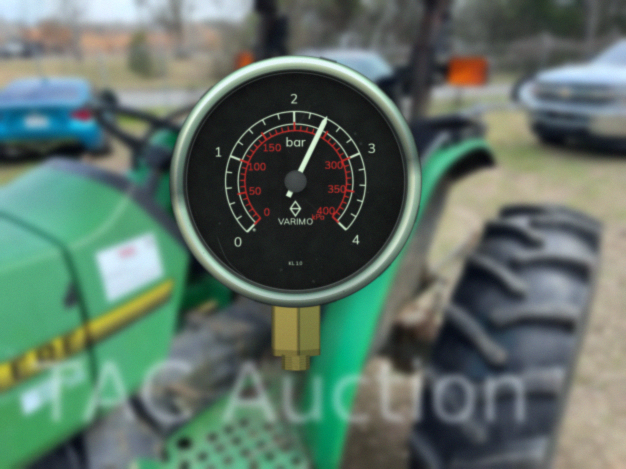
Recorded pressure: 2.4 bar
